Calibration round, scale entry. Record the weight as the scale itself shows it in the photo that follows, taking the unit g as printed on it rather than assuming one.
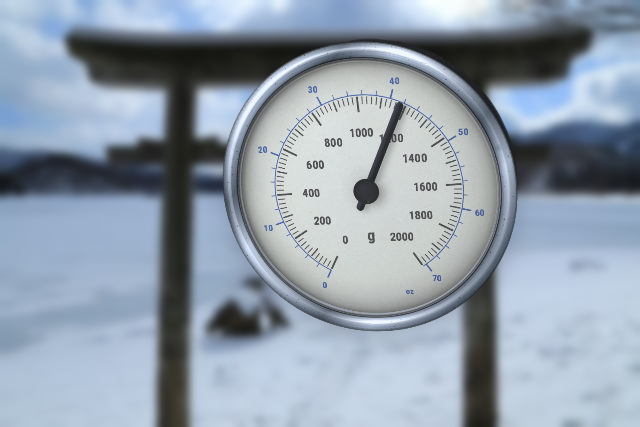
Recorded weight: 1180 g
